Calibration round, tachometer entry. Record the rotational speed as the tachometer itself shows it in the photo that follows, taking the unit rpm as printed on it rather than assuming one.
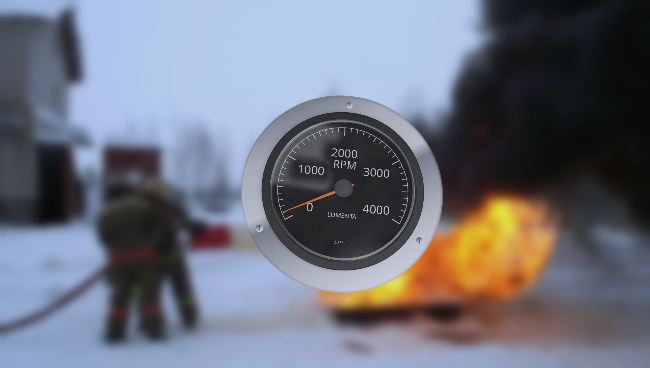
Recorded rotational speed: 100 rpm
